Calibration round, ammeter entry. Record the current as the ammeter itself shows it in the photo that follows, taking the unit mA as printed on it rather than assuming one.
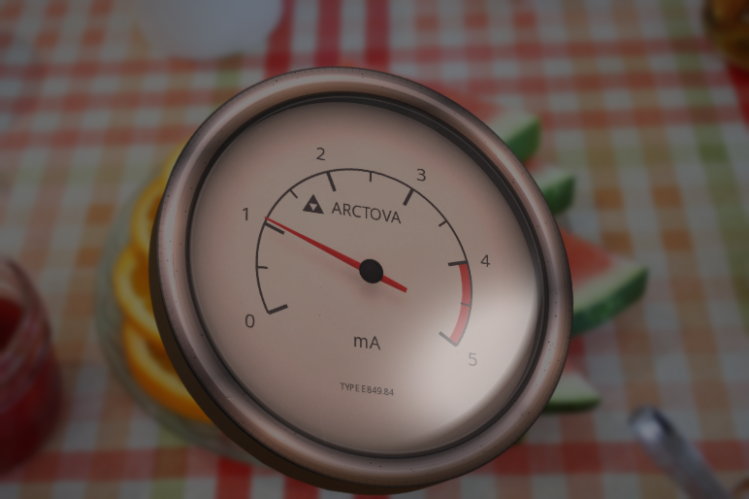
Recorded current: 1 mA
